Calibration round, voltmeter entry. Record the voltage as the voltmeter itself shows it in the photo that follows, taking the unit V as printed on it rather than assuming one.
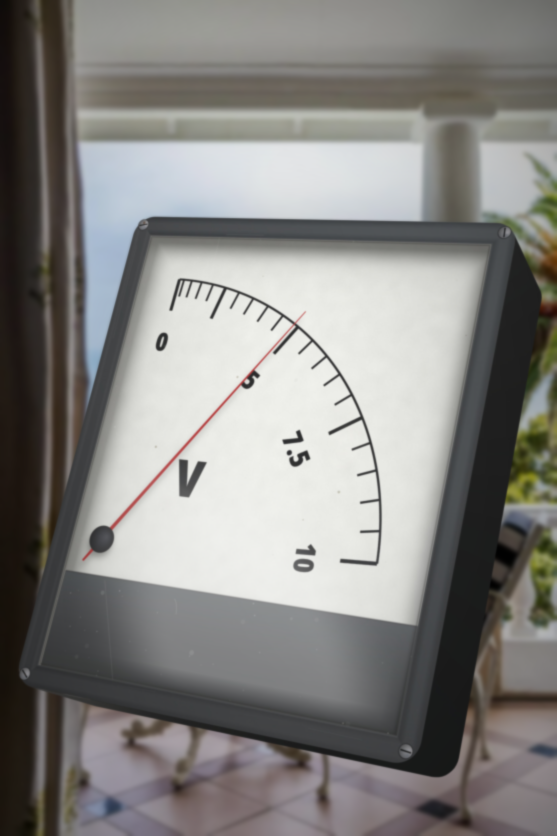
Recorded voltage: 5 V
